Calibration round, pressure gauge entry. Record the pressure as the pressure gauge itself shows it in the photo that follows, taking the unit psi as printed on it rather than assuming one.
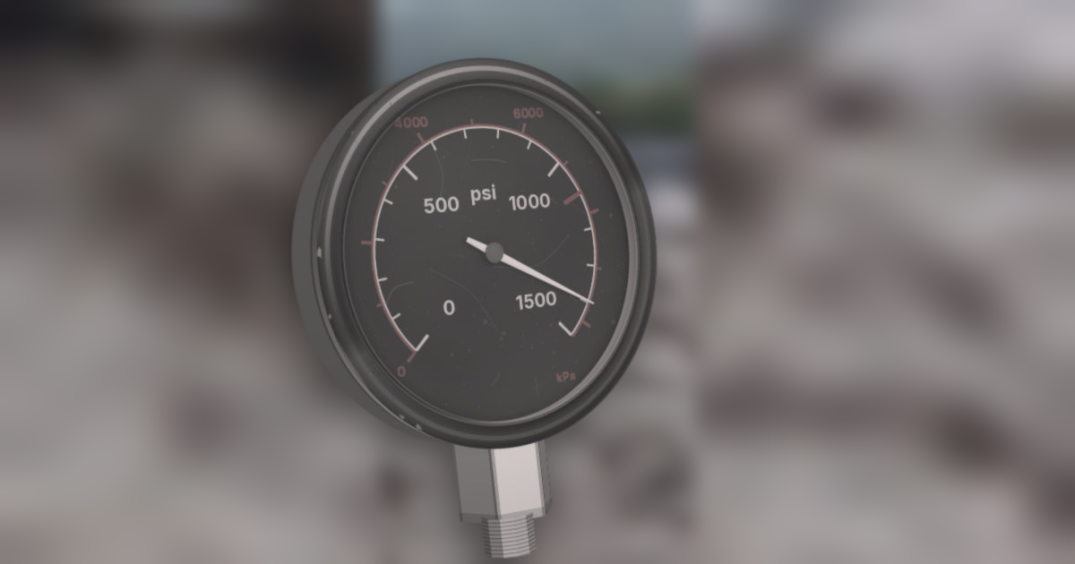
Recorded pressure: 1400 psi
